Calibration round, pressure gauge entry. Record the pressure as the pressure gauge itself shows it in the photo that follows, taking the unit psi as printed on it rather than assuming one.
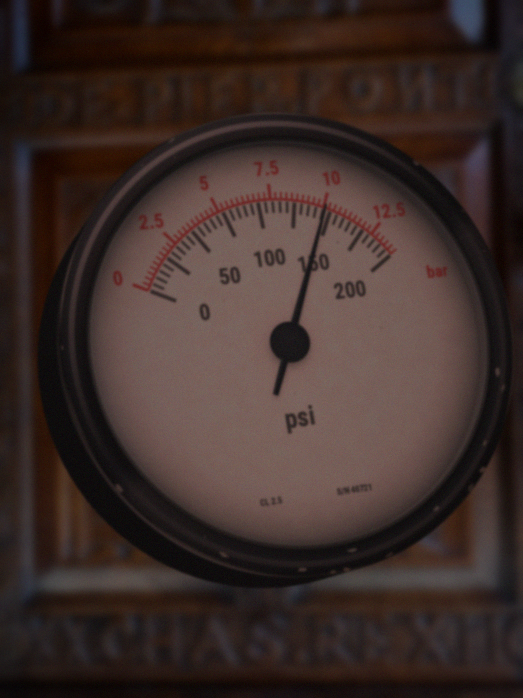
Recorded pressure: 145 psi
